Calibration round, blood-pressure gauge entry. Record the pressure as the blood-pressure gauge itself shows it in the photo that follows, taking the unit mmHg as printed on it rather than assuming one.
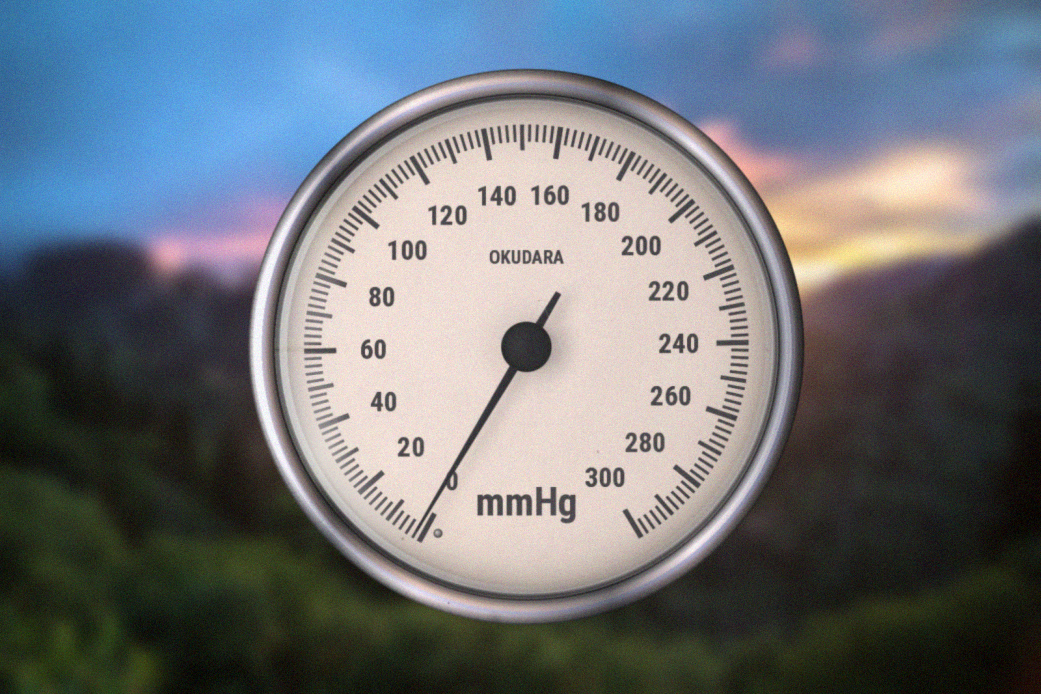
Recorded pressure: 2 mmHg
